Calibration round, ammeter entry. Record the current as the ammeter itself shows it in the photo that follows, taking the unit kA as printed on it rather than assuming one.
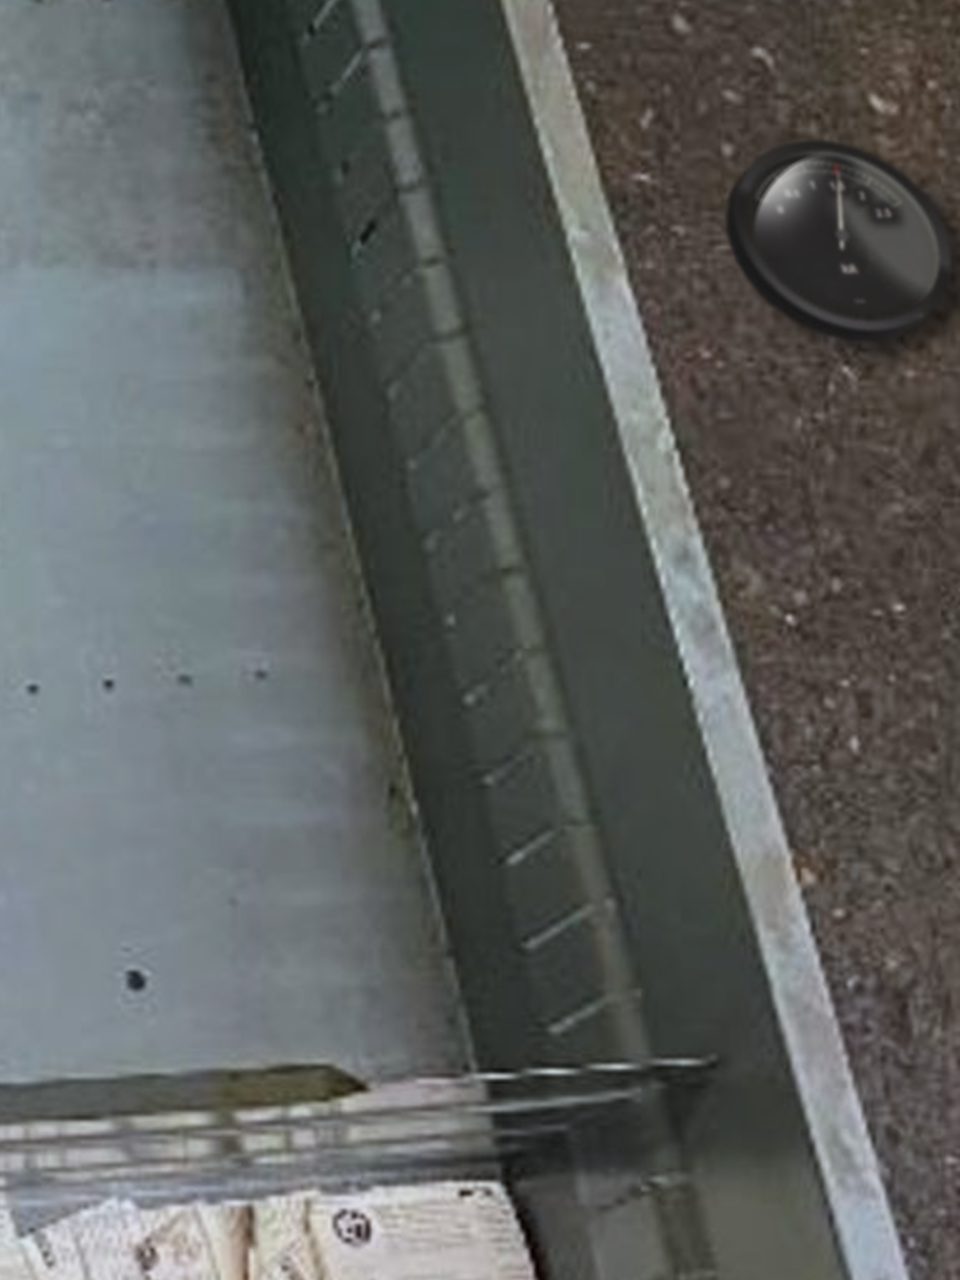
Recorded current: 1.5 kA
